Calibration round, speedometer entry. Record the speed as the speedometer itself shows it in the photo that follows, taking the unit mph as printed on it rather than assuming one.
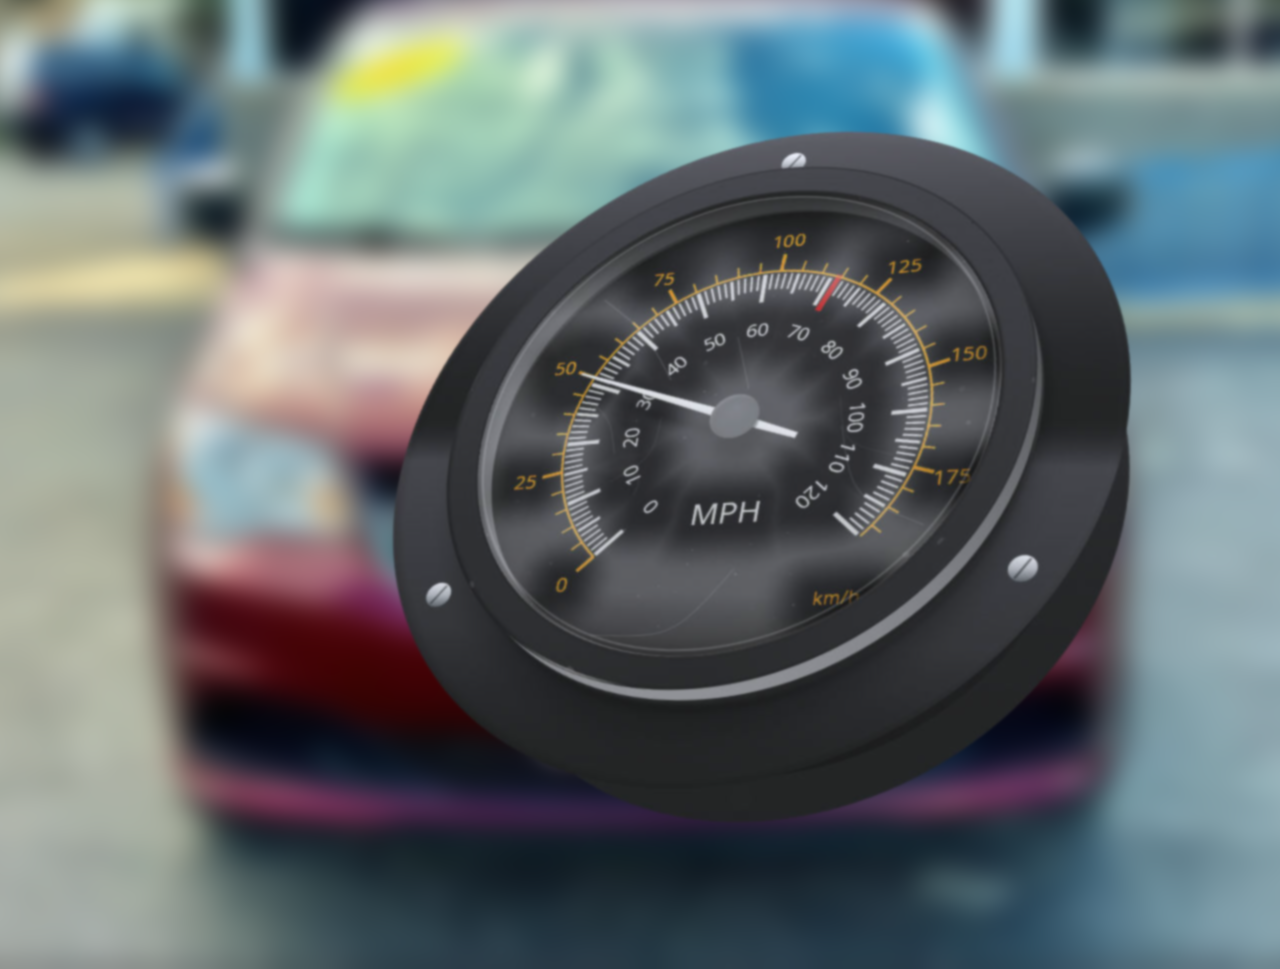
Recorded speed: 30 mph
